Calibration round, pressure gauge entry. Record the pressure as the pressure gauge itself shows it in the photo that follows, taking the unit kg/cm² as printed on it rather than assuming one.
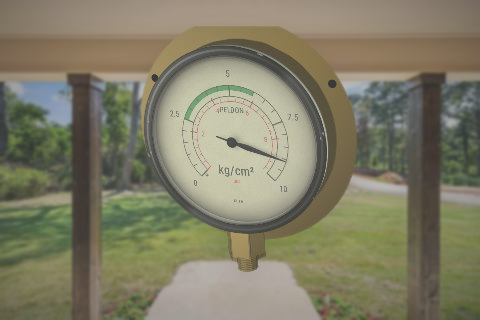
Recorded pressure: 9 kg/cm²
